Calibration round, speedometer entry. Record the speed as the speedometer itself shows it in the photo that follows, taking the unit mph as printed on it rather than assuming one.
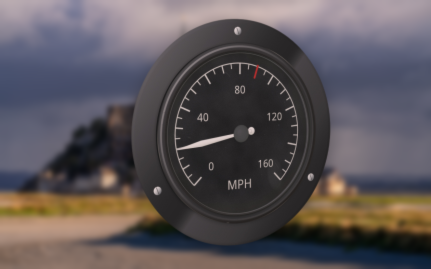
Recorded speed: 20 mph
